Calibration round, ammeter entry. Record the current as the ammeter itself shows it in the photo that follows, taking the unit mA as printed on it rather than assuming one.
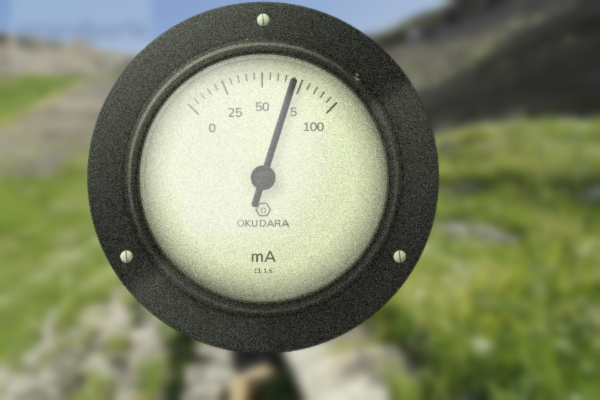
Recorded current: 70 mA
